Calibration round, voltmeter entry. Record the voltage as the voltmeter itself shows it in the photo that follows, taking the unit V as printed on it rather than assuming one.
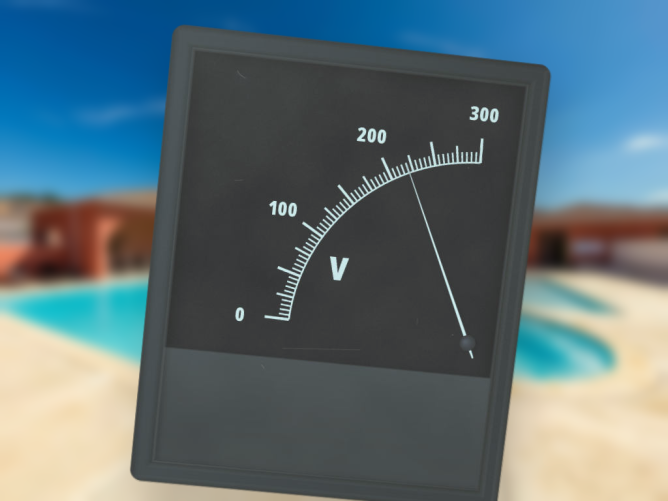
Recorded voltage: 220 V
